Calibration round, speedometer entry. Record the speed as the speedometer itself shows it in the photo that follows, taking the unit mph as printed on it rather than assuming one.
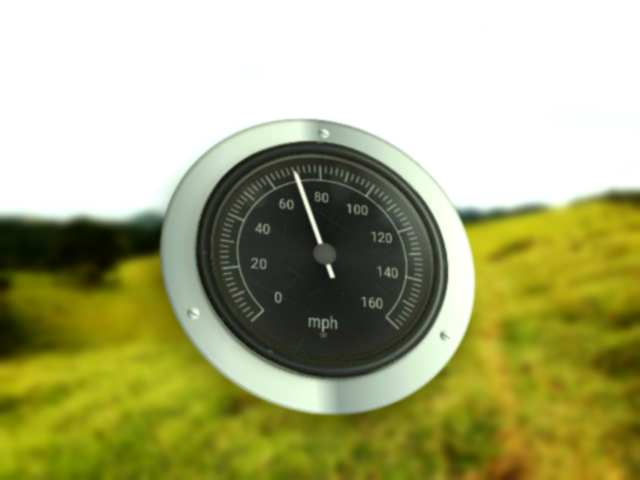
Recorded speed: 70 mph
